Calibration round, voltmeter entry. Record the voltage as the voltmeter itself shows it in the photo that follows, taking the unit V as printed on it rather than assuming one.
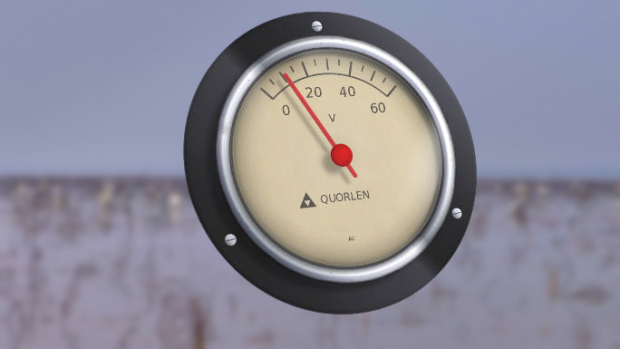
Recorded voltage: 10 V
